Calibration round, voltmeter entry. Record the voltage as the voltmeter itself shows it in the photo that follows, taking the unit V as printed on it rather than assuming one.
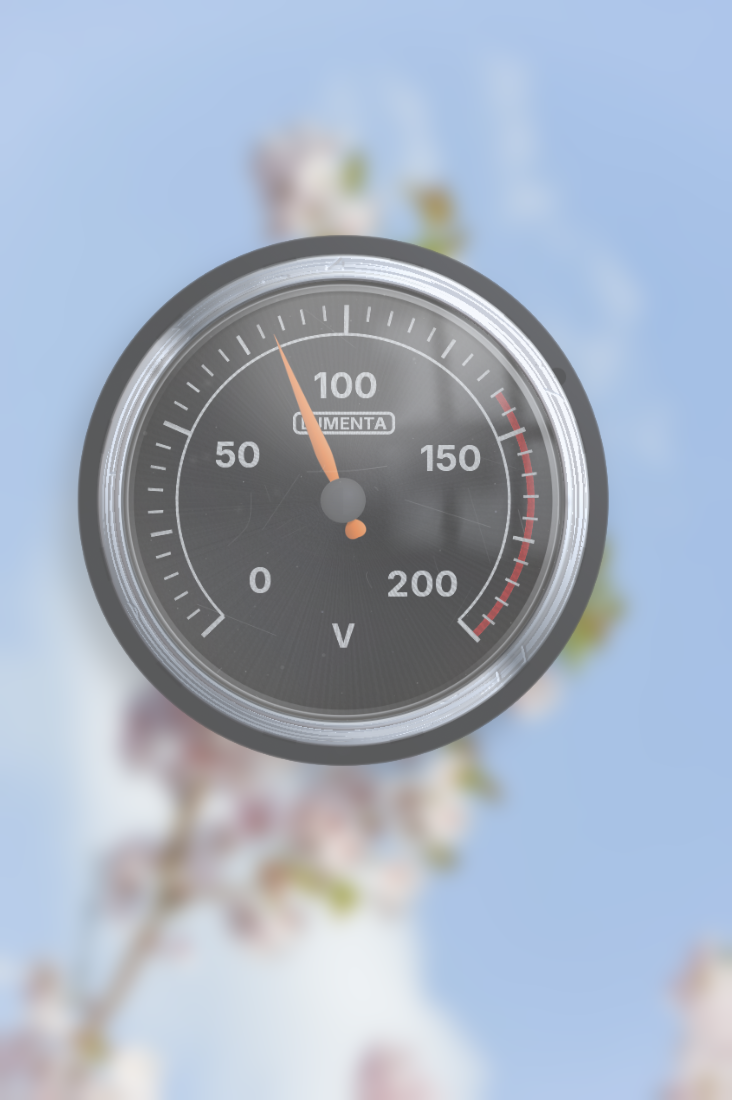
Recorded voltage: 82.5 V
